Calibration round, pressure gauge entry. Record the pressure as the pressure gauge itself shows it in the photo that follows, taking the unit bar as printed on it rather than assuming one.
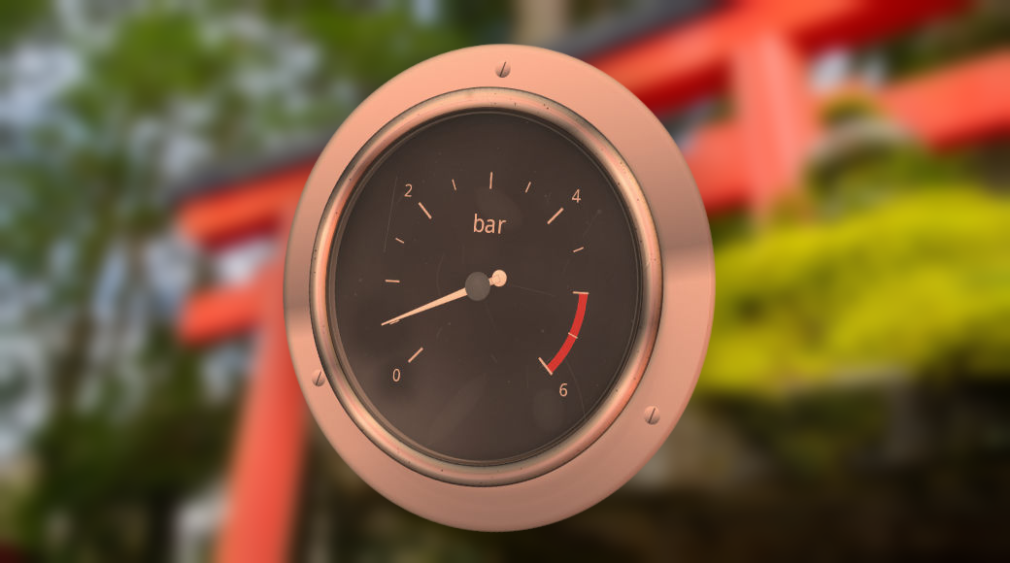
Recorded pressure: 0.5 bar
